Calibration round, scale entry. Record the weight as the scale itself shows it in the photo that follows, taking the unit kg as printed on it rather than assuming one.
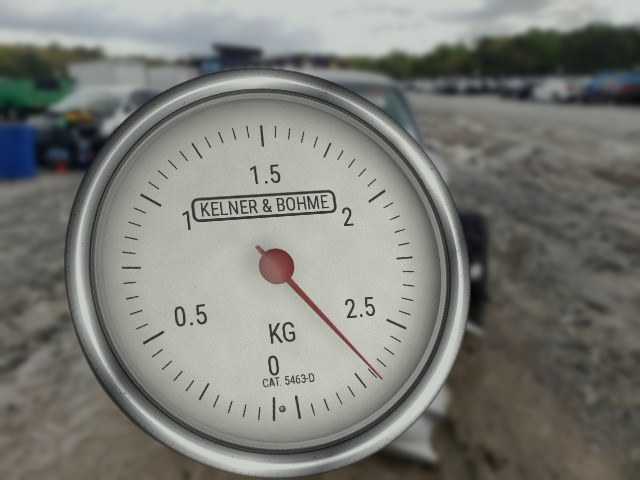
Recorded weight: 2.7 kg
